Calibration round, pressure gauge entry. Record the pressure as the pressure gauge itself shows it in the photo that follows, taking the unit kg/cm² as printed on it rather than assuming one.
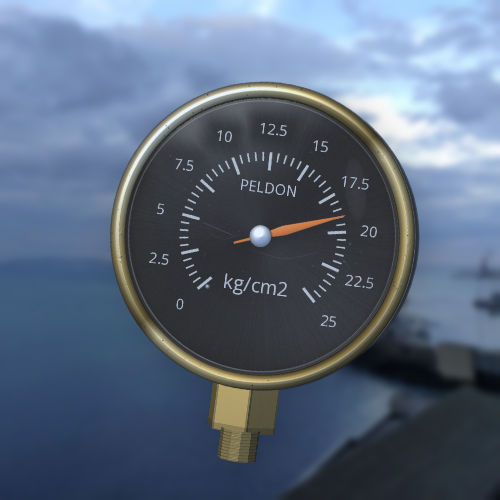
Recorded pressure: 19 kg/cm²
